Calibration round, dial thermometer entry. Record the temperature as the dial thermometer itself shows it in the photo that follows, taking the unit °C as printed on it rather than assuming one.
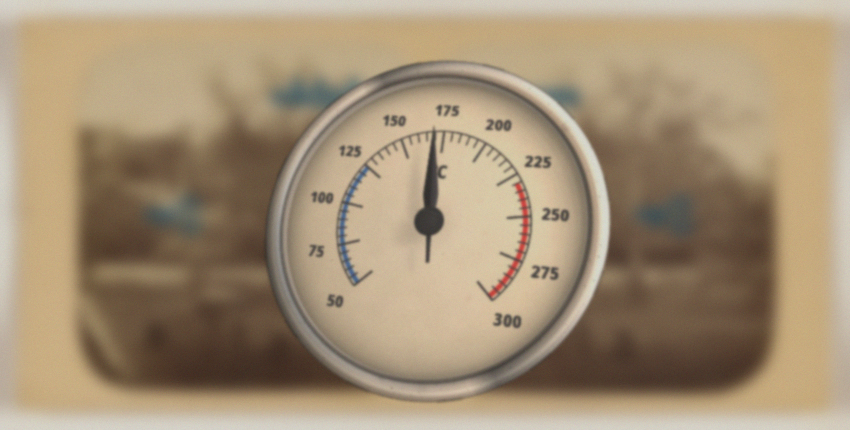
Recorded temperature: 170 °C
